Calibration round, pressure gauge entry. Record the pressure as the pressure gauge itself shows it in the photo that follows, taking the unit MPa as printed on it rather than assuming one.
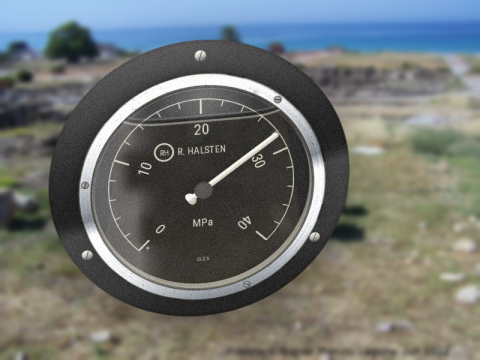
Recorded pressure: 28 MPa
